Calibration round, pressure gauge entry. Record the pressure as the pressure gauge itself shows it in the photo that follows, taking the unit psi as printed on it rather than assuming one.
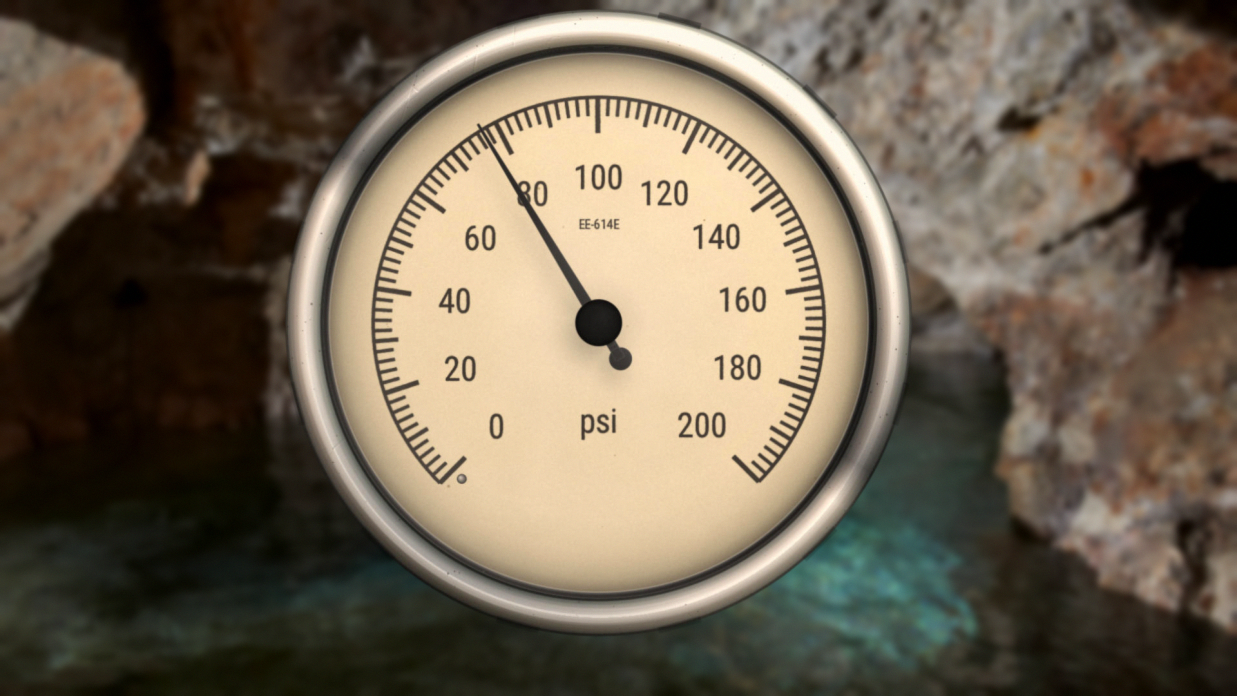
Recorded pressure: 77 psi
